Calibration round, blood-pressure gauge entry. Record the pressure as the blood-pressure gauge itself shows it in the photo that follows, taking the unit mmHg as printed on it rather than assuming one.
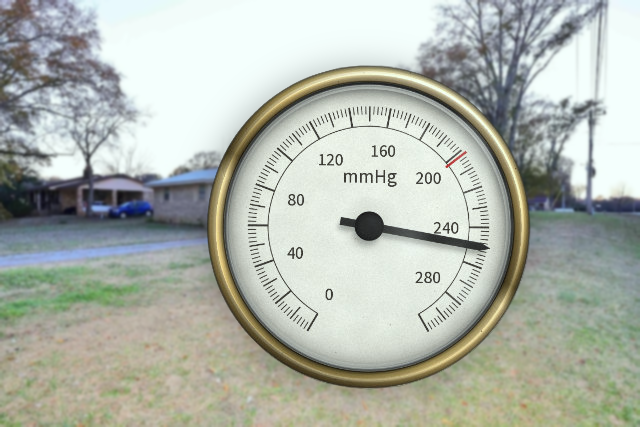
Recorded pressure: 250 mmHg
